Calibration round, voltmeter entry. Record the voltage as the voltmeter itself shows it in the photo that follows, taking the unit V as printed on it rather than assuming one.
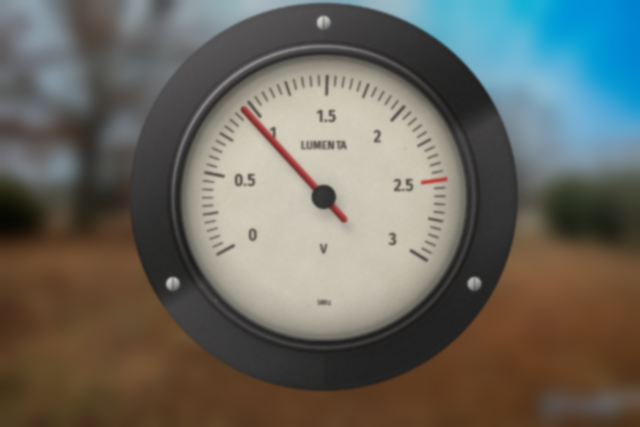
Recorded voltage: 0.95 V
